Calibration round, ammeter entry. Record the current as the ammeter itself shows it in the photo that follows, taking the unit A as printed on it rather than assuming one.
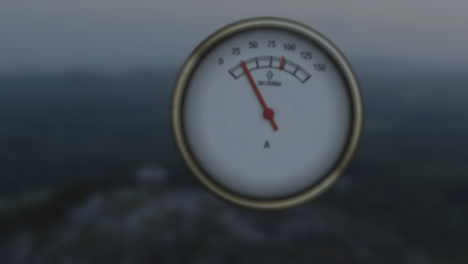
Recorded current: 25 A
